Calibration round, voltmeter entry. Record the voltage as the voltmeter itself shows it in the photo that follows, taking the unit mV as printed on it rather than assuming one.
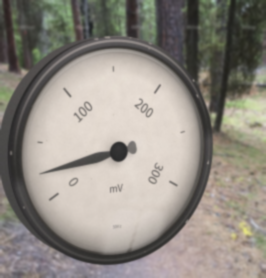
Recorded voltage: 25 mV
